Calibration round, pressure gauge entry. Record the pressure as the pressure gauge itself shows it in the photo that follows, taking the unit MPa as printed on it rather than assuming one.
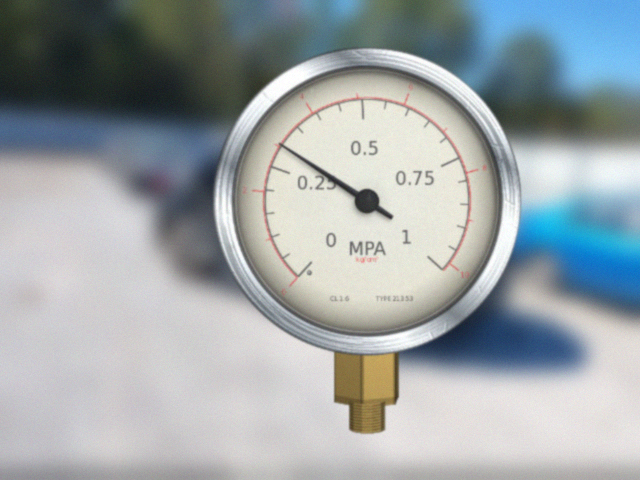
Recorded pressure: 0.3 MPa
